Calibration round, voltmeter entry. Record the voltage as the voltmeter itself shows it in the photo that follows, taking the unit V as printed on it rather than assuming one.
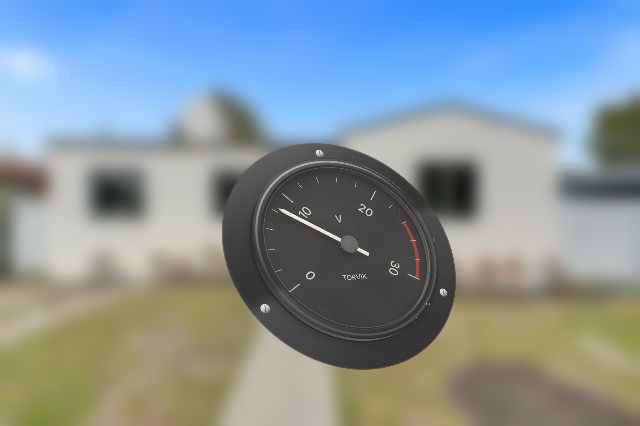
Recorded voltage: 8 V
